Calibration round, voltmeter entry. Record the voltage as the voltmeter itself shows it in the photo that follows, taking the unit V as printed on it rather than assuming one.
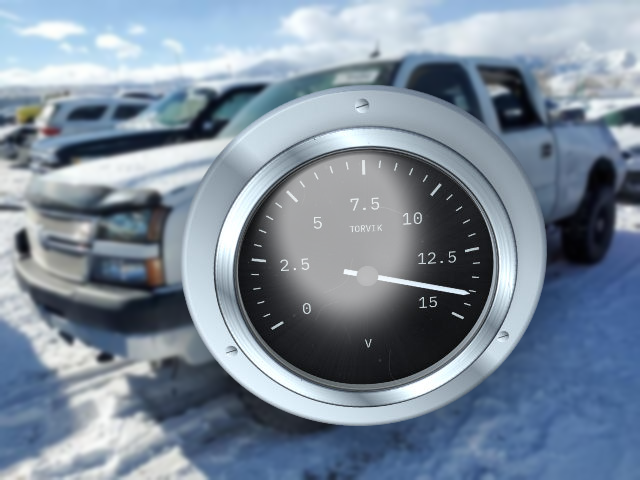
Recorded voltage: 14 V
